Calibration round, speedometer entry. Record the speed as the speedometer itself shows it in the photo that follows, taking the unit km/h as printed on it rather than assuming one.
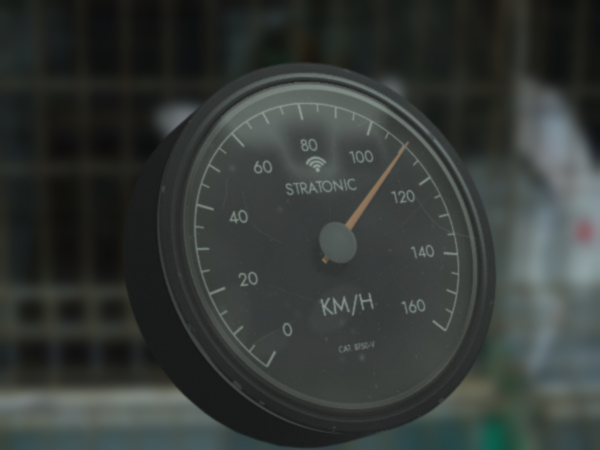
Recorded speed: 110 km/h
